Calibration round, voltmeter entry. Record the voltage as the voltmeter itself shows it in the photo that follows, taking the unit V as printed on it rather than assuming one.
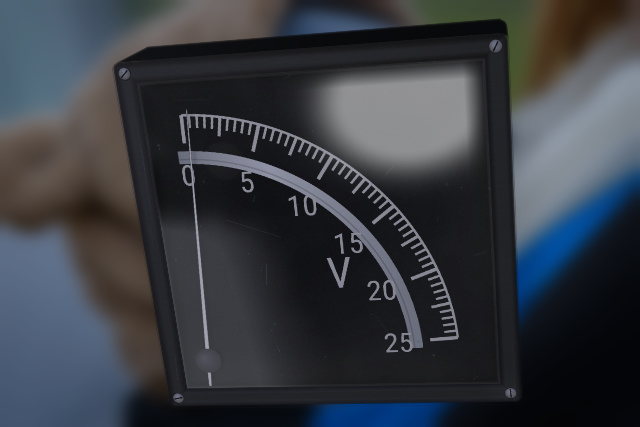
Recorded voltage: 0.5 V
